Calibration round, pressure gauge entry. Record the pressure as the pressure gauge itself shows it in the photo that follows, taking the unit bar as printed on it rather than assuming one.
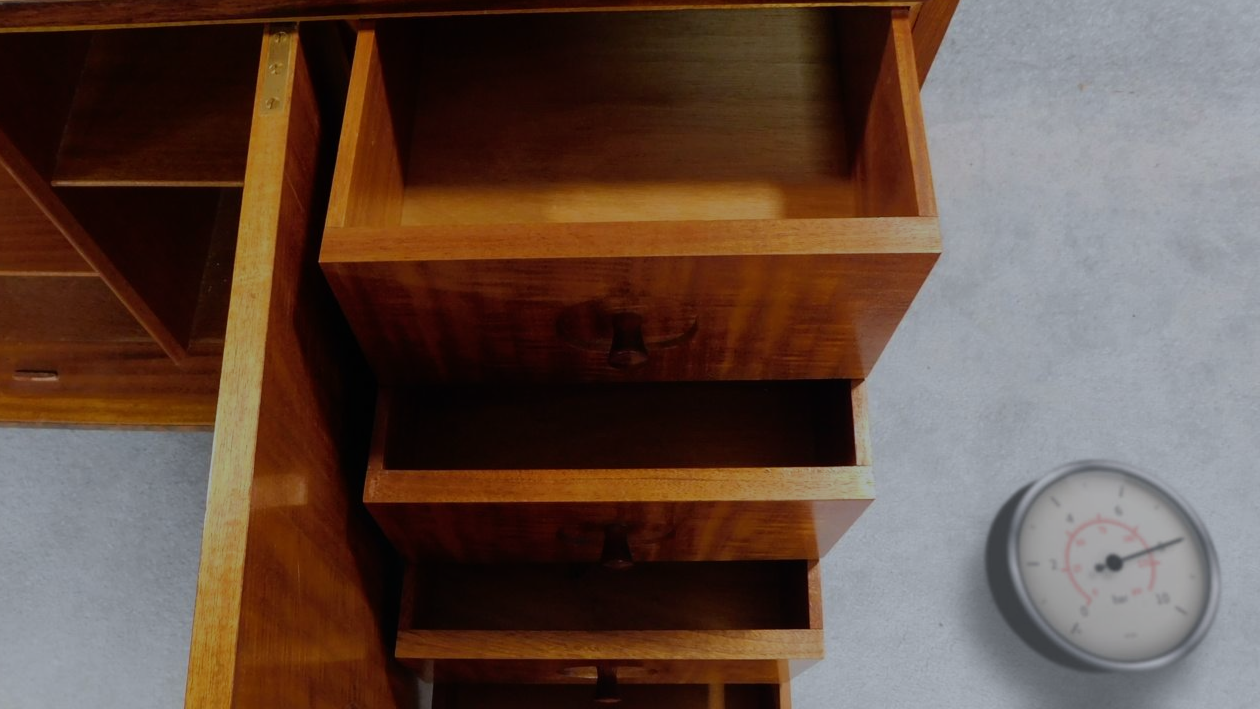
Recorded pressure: 8 bar
